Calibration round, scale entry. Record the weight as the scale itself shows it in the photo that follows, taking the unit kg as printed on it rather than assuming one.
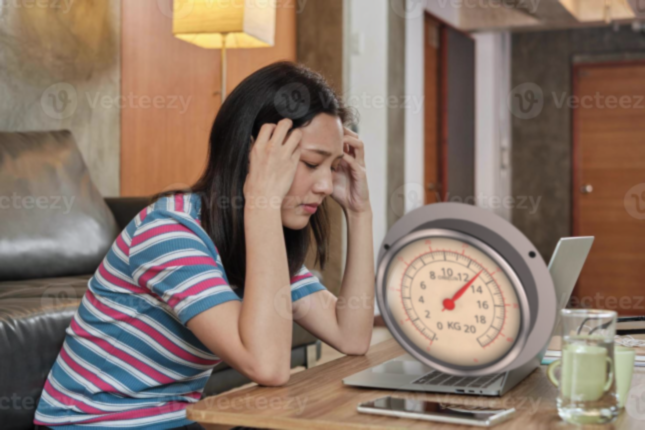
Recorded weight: 13 kg
